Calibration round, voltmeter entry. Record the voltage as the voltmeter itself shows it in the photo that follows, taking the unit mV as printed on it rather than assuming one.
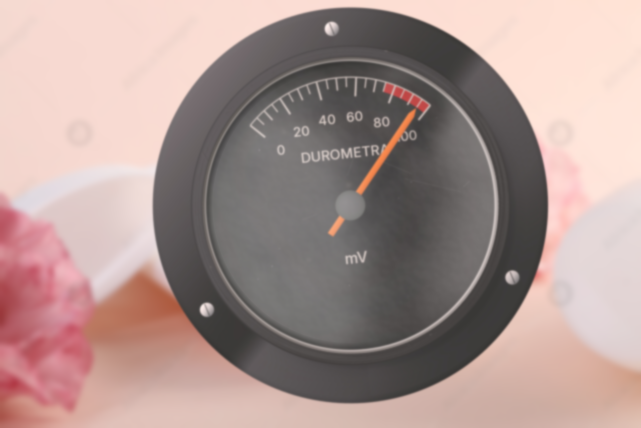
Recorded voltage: 95 mV
